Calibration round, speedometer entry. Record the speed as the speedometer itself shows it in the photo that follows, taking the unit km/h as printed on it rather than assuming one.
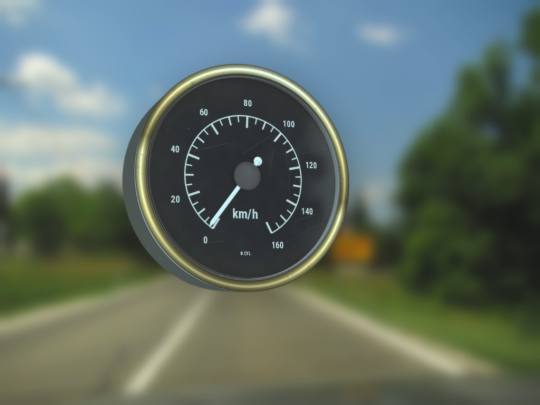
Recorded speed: 2.5 km/h
